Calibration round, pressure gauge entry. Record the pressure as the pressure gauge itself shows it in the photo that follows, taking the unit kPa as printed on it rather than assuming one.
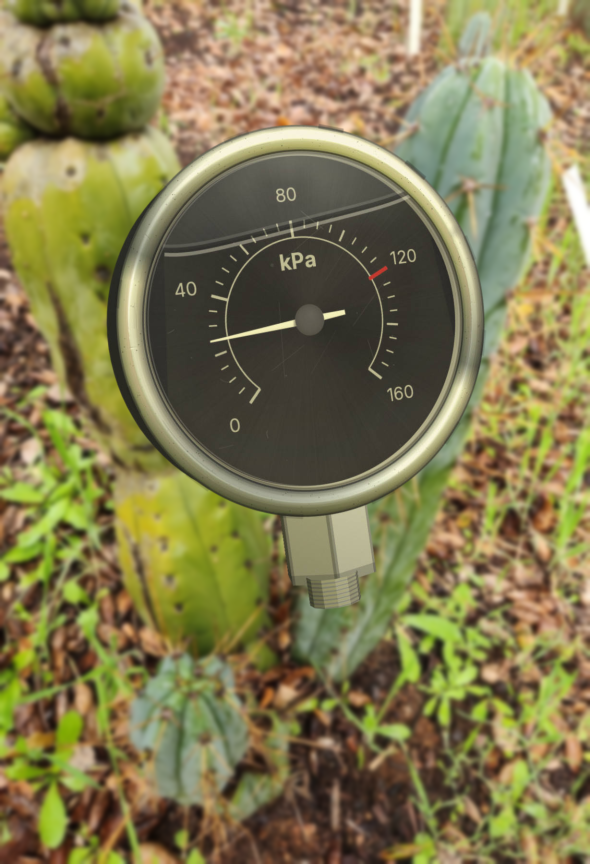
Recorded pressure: 25 kPa
